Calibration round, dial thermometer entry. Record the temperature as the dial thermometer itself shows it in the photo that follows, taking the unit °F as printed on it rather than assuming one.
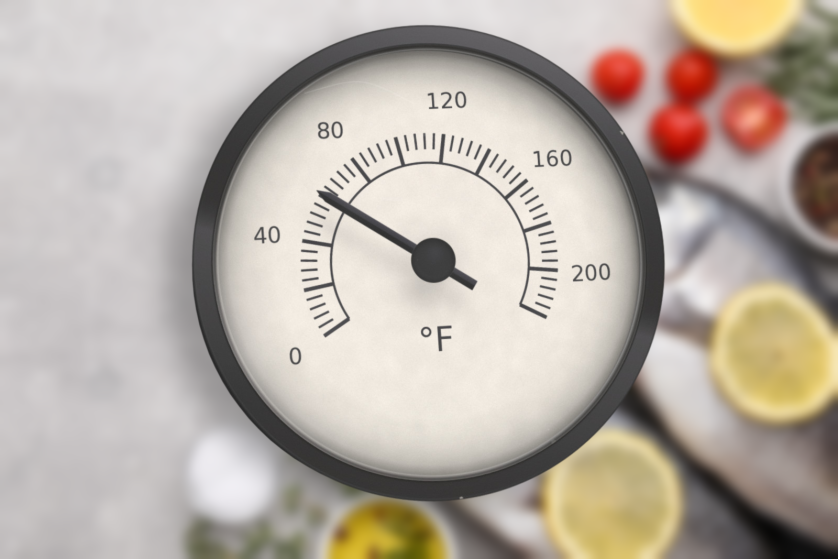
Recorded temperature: 60 °F
